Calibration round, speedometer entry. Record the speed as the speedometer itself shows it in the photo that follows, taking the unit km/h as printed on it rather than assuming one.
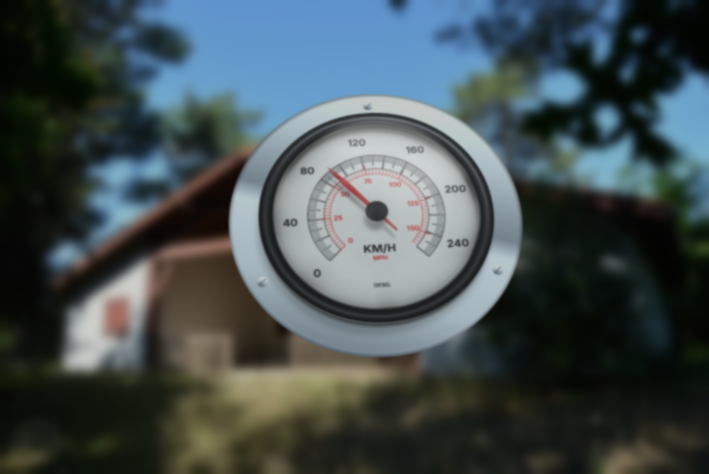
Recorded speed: 90 km/h
